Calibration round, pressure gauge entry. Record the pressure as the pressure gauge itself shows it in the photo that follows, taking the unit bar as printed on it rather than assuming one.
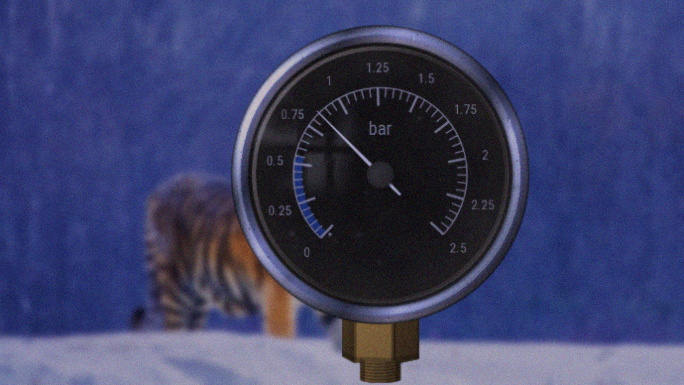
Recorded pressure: 0.85 bar
